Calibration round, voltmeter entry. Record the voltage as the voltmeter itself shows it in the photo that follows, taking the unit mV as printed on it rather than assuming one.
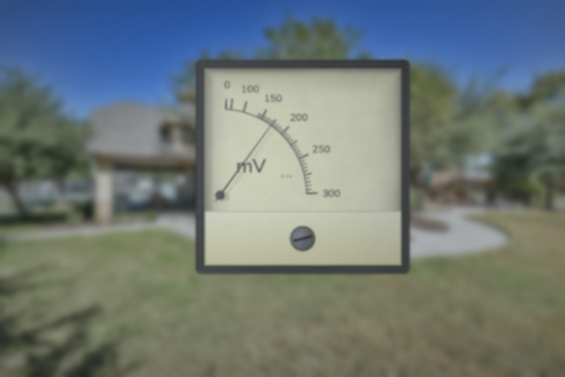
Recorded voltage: 175 mV
